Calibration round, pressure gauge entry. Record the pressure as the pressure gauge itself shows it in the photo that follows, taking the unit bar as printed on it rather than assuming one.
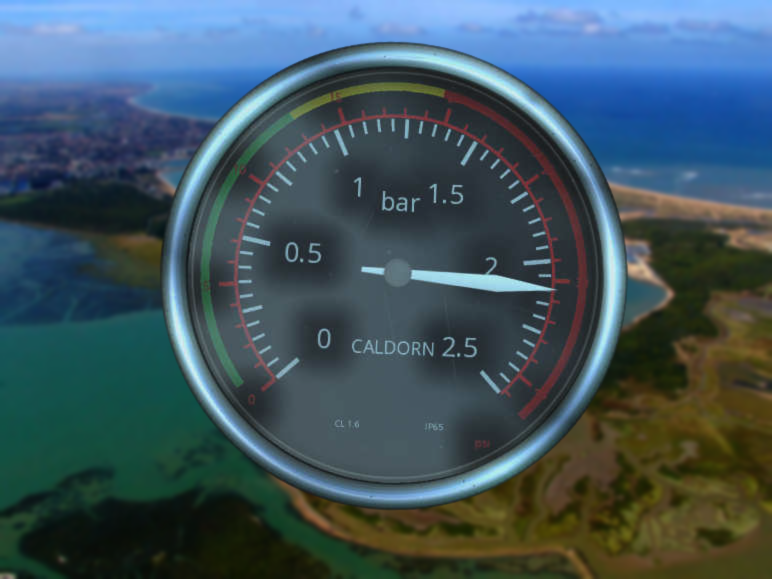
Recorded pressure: 2.1 bar
